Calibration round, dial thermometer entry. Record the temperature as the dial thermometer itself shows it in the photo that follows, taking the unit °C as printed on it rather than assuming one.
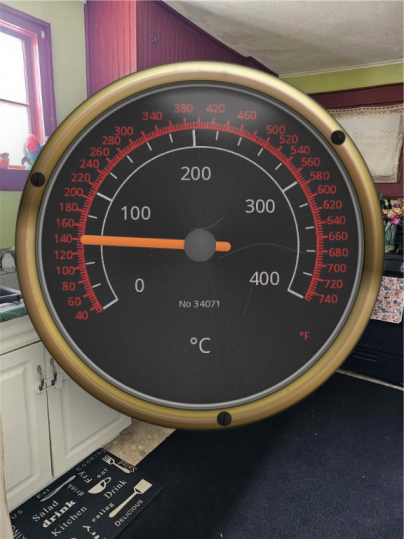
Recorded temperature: 60 °C
